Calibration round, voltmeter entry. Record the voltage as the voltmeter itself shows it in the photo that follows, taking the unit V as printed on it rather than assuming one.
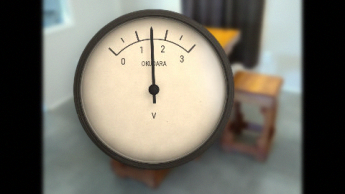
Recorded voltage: 1.5 V
